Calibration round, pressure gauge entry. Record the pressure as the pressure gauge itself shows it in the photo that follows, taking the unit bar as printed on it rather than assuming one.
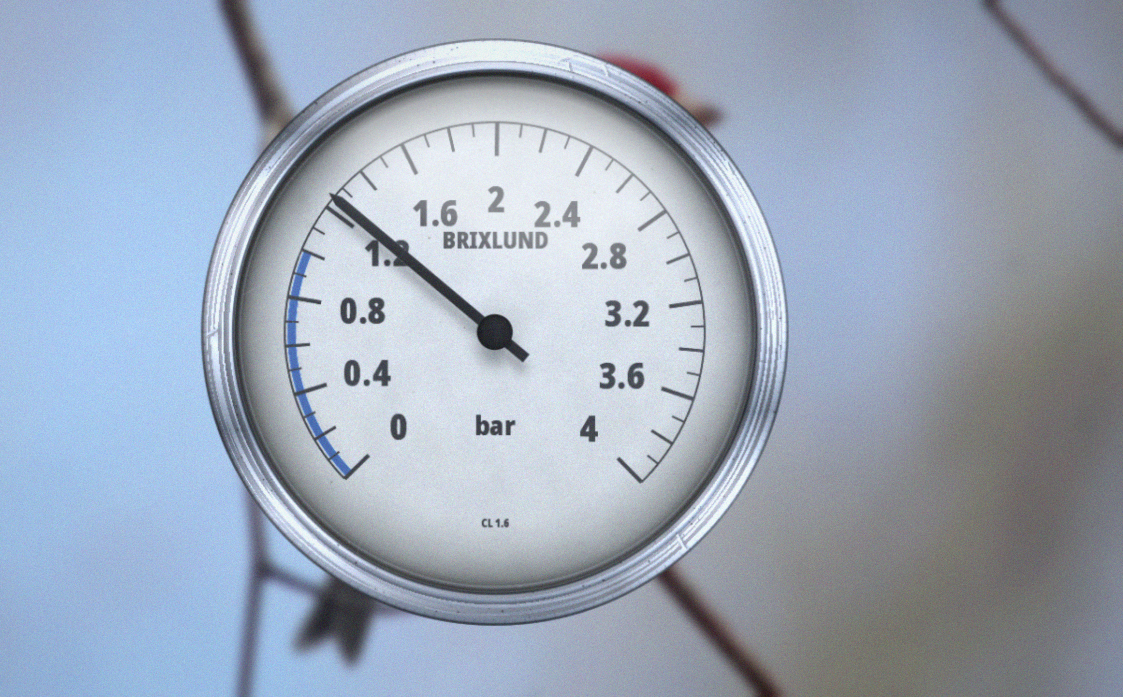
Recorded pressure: 1.25 bar
